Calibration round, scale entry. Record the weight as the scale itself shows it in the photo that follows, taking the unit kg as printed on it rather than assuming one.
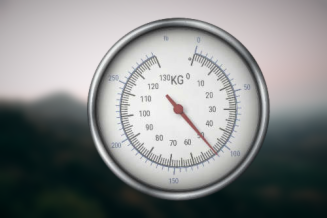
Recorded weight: 50 kg
